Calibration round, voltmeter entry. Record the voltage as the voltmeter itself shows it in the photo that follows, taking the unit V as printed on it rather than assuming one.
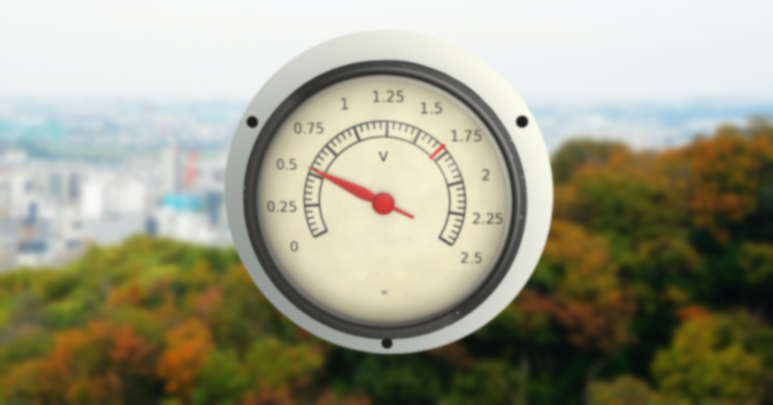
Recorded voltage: 0.55 V
